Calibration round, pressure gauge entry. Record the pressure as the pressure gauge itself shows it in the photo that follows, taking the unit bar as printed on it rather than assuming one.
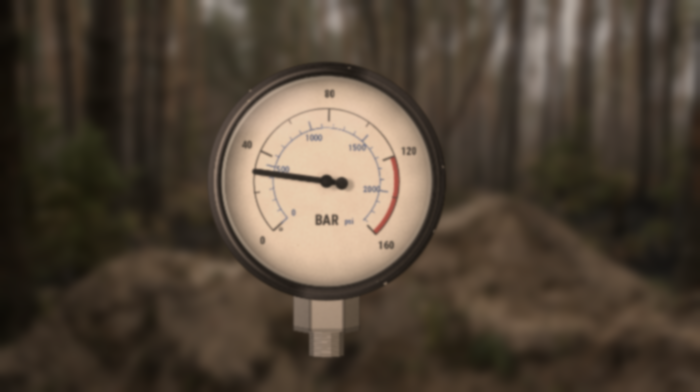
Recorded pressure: 30 bar
